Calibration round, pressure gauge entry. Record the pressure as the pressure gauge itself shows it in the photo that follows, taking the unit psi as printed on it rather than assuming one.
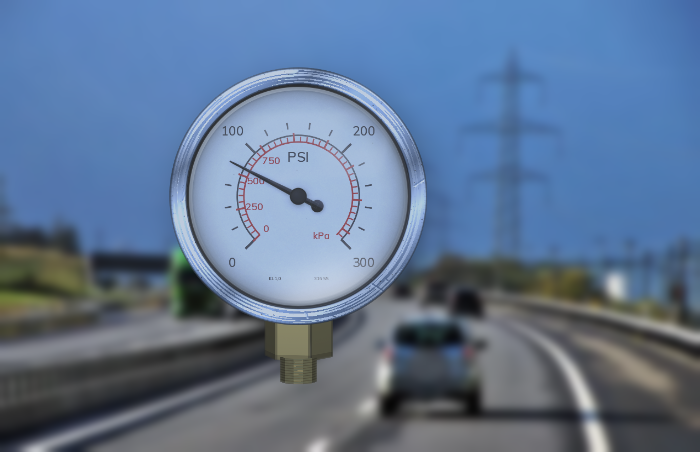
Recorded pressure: 80 psi
